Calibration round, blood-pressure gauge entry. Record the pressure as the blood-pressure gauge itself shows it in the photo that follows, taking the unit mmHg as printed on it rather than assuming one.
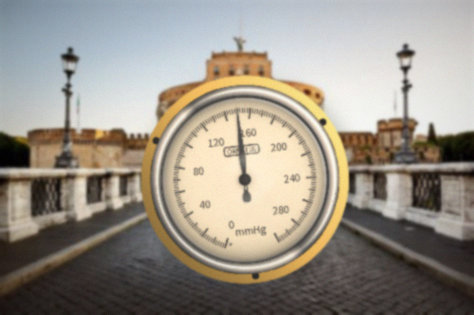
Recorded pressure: 150 mmHg
